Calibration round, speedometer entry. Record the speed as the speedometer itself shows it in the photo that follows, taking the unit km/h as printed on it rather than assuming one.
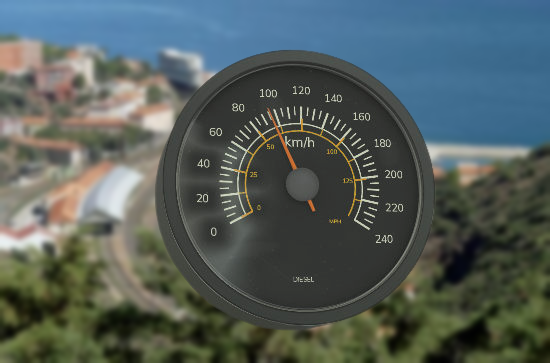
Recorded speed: 95 km/h
